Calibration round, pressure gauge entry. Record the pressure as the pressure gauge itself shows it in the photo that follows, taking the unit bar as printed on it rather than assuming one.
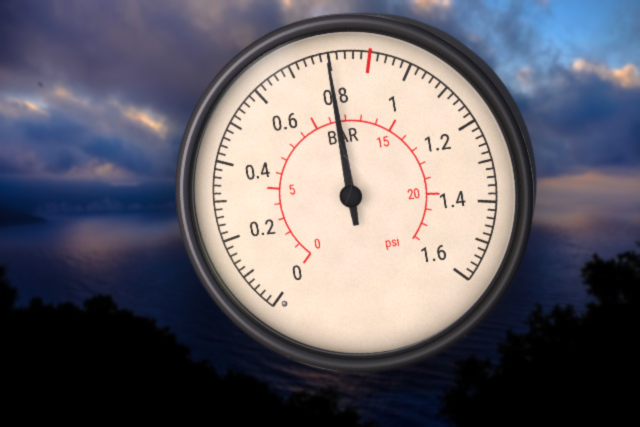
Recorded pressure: 0.8 bar
